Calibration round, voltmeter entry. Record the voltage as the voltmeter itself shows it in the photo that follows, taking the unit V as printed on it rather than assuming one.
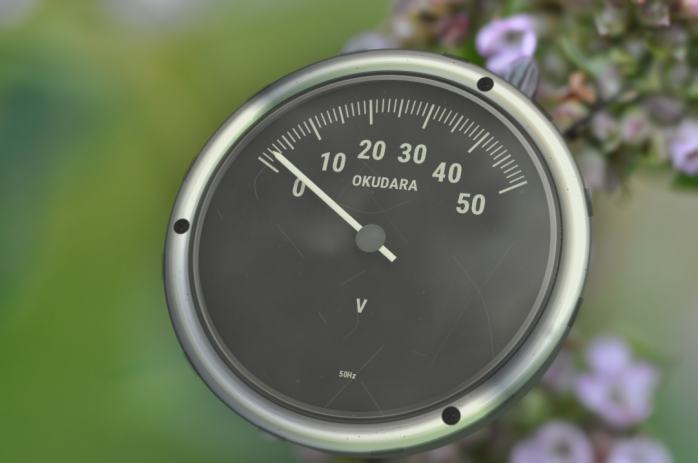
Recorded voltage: 2 V
